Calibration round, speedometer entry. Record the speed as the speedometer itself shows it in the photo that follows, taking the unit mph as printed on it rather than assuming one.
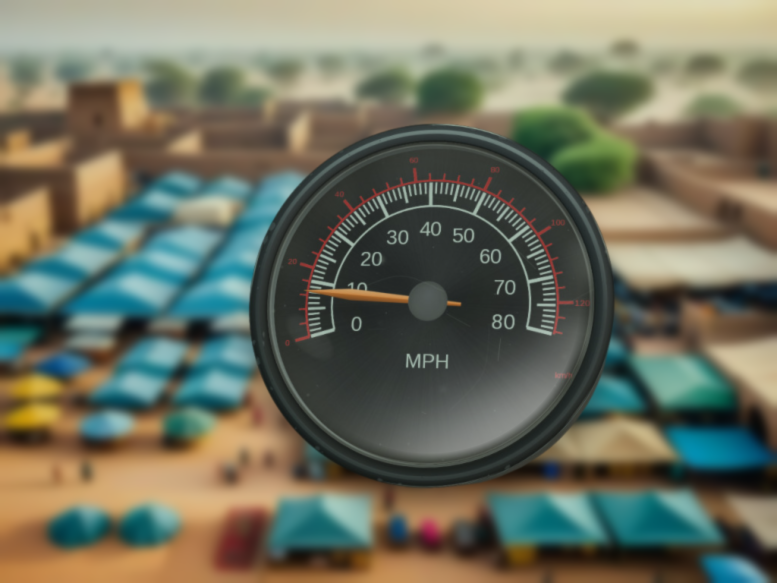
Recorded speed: 8 mph
